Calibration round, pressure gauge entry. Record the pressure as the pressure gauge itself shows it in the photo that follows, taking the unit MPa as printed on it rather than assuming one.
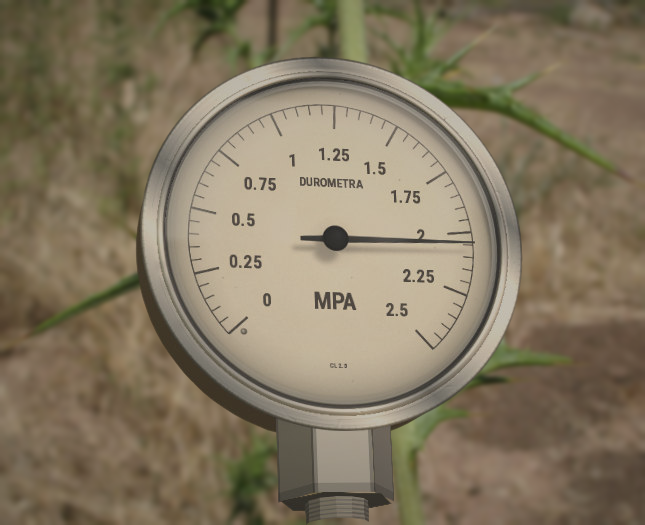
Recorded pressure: 2.05 MPa
